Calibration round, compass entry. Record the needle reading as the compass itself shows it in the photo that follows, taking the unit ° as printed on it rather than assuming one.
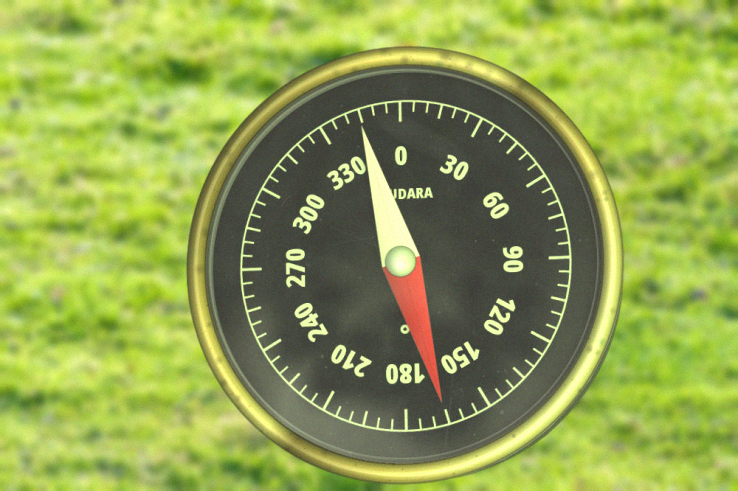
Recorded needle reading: 165 °
